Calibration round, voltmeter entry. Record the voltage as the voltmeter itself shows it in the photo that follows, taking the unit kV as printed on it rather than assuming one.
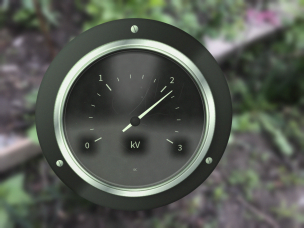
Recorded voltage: 2.1 kV
